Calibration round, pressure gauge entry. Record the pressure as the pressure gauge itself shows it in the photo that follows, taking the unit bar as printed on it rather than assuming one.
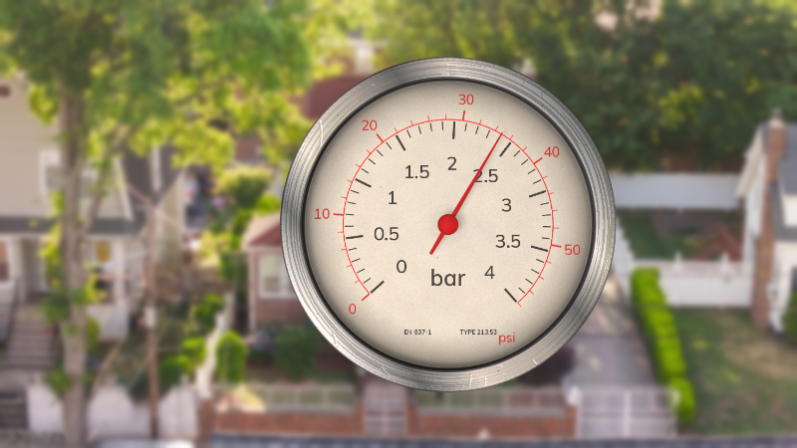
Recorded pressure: 2.4 bar
